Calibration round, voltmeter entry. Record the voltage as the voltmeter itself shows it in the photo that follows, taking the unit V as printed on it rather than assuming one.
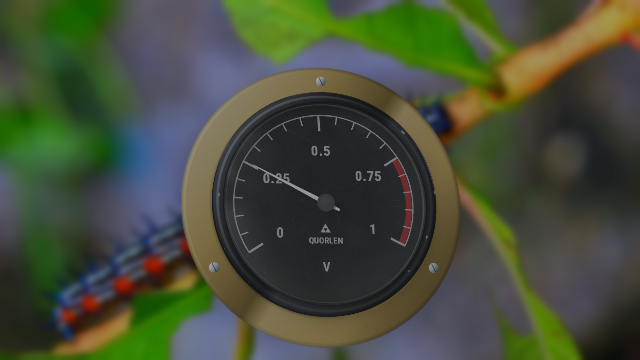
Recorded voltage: 0.25 V
